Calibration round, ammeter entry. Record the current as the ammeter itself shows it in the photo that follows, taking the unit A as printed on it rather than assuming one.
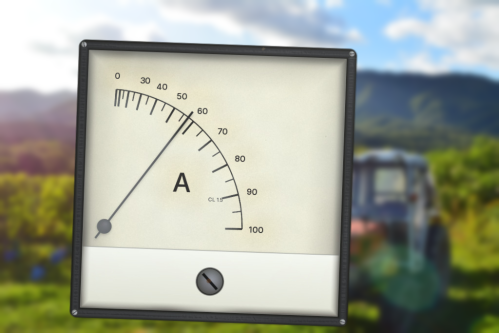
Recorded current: 57.5 A
